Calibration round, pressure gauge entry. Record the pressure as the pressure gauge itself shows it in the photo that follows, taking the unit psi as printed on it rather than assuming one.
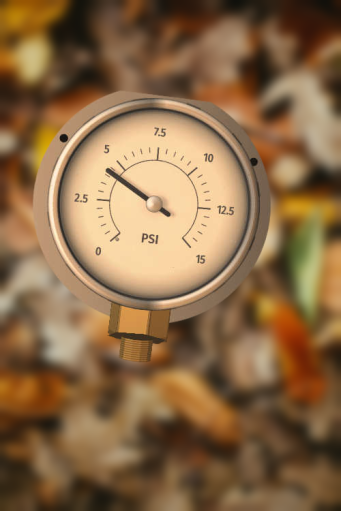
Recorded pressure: 4.25 psi
